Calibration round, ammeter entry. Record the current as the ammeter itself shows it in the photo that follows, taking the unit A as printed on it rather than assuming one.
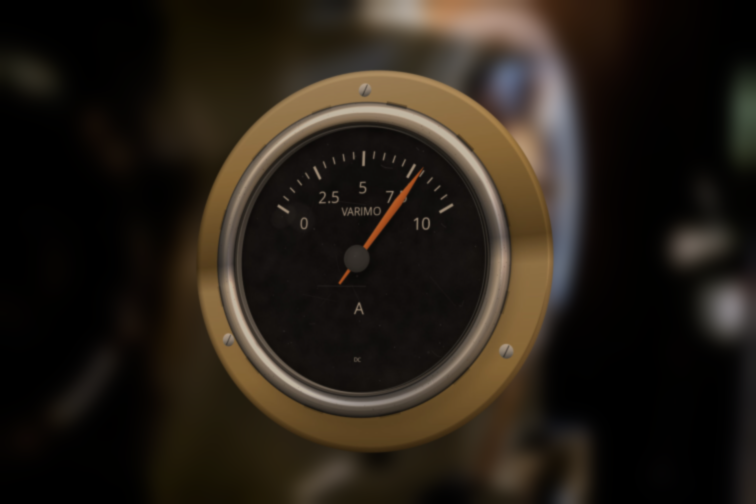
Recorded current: 8 A
